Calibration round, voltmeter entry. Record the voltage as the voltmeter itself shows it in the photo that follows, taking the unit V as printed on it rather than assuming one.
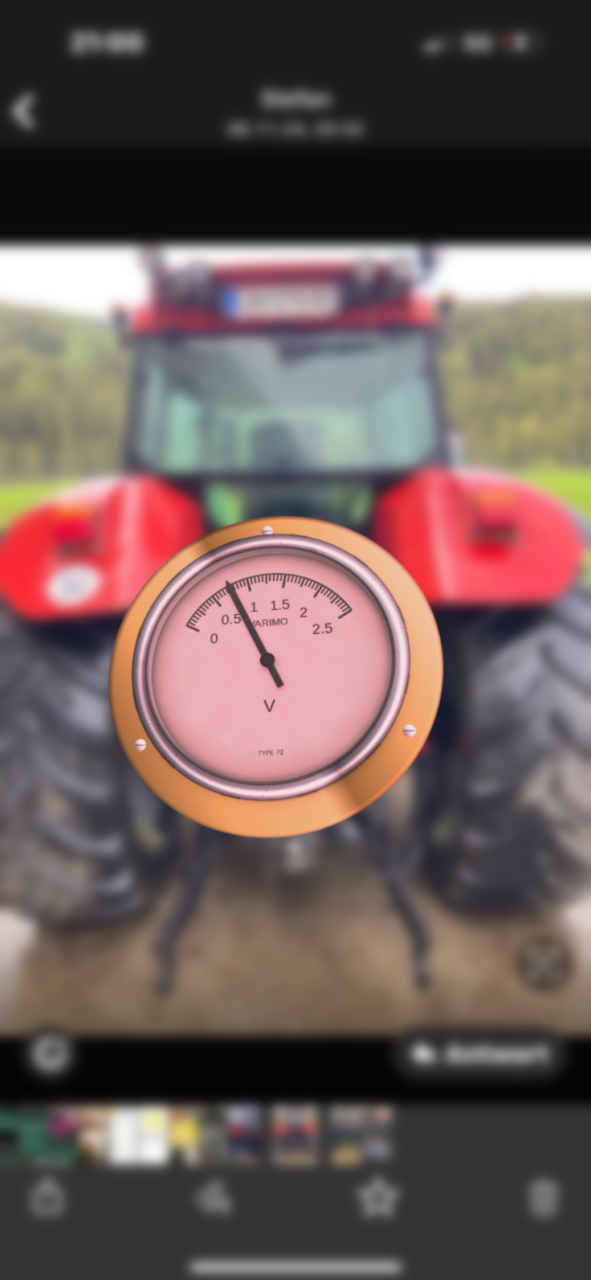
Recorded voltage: 0.75 V
